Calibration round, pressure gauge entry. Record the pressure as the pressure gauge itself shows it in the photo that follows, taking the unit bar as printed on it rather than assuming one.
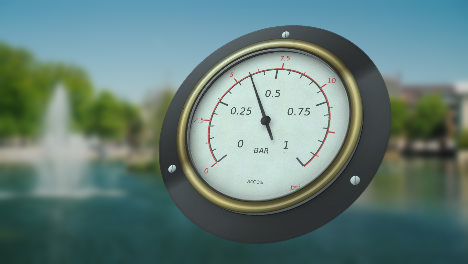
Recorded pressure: 0.4 bar
